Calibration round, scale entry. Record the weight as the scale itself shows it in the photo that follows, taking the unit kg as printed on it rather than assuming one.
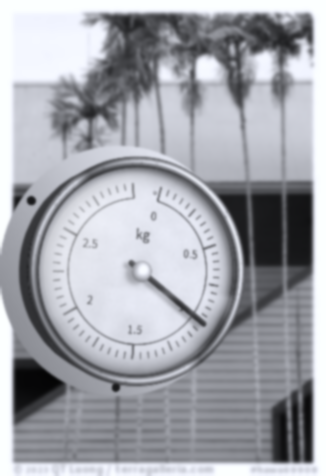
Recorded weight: 1 kg
